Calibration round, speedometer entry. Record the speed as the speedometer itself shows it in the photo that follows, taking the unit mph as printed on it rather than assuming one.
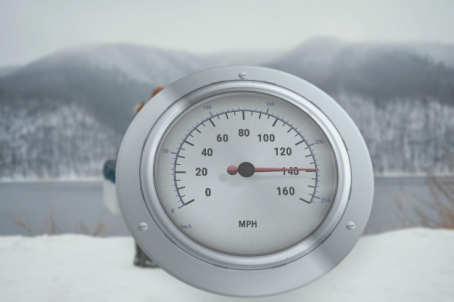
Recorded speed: 140 mph
